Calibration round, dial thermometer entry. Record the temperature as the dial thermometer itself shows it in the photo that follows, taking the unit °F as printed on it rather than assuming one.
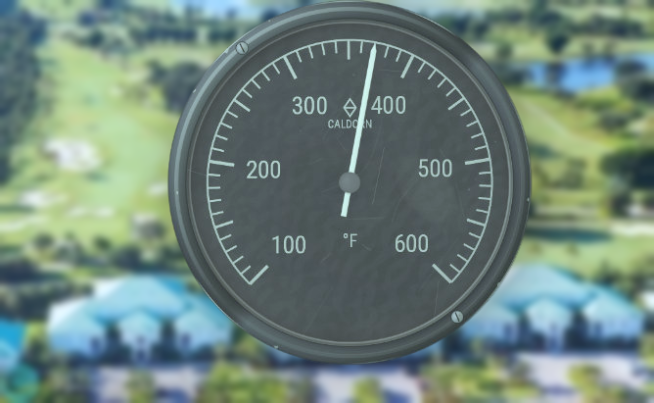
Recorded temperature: 370 °F
